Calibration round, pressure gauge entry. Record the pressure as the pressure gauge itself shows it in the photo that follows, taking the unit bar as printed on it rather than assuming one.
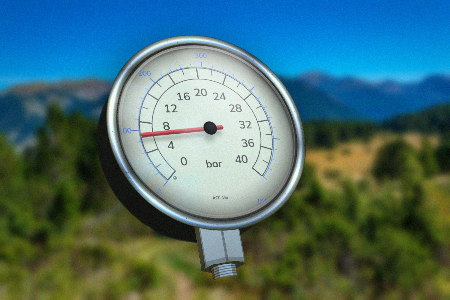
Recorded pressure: 6 bar
